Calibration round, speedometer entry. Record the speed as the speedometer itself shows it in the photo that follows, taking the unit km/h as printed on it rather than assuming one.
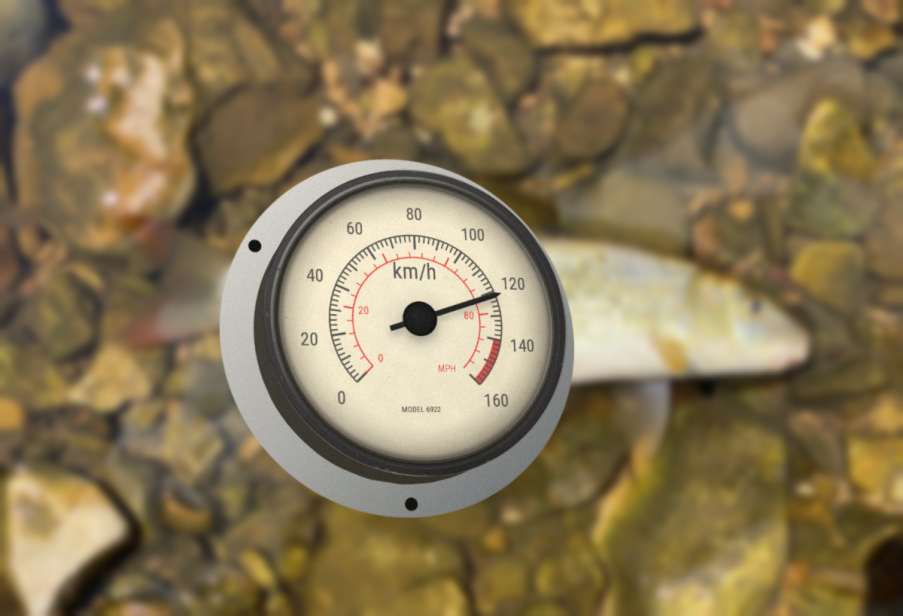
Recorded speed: 122 km/h
